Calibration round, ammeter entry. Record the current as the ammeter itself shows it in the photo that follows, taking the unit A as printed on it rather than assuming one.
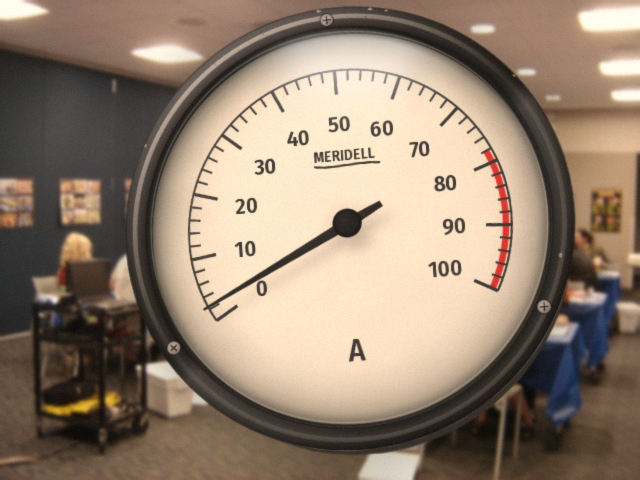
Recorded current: 2 A
